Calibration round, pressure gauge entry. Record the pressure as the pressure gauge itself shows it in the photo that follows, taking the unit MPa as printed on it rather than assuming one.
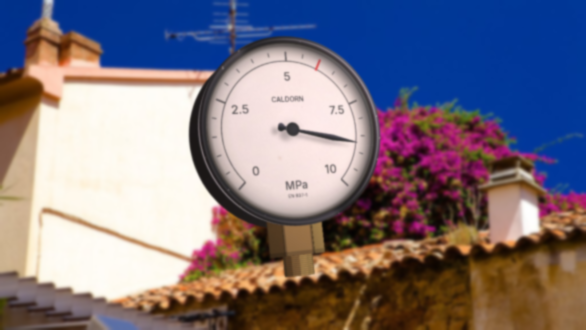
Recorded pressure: 8.75 MPa
